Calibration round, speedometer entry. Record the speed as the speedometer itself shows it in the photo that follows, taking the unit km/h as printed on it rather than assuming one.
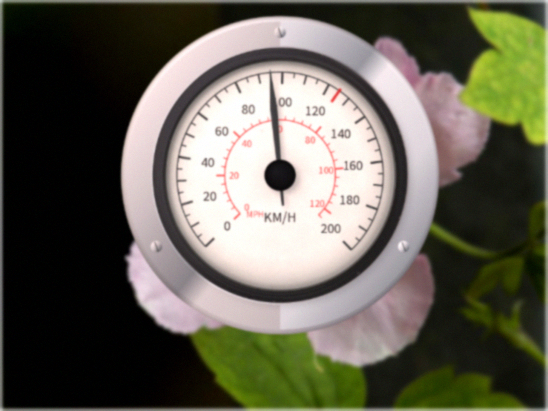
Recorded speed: 95 km/h
